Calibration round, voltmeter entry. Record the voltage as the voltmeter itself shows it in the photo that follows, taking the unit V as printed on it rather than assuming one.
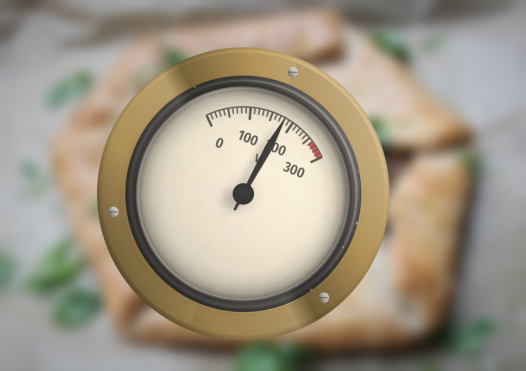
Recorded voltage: 180 V
